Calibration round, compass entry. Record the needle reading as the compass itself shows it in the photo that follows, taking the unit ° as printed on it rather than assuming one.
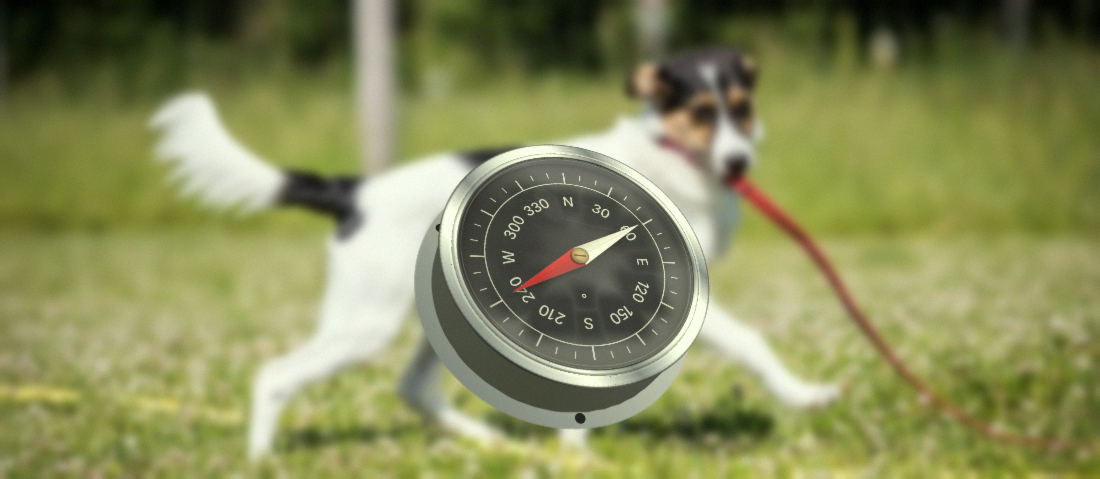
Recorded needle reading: 240 °
